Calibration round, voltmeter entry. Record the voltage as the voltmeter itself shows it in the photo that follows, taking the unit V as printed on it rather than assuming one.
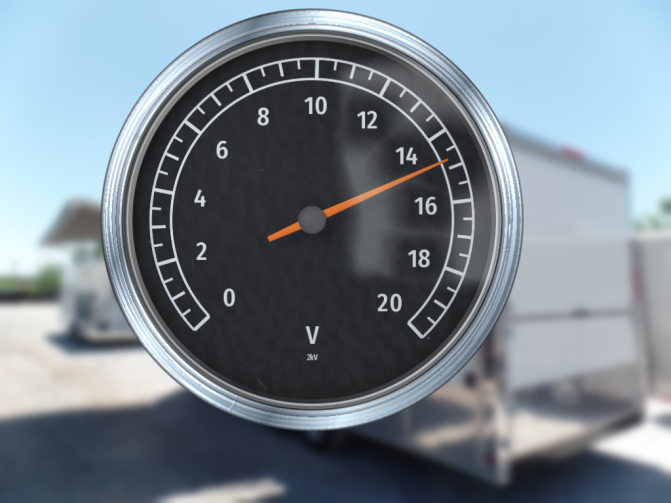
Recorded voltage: 14.75 V
